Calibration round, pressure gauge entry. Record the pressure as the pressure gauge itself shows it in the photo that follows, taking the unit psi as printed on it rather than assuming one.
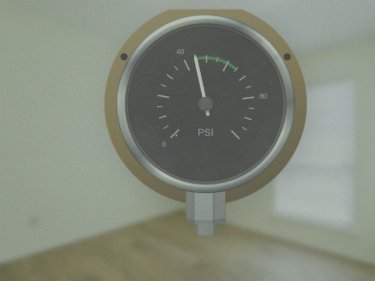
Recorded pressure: 45 psi
